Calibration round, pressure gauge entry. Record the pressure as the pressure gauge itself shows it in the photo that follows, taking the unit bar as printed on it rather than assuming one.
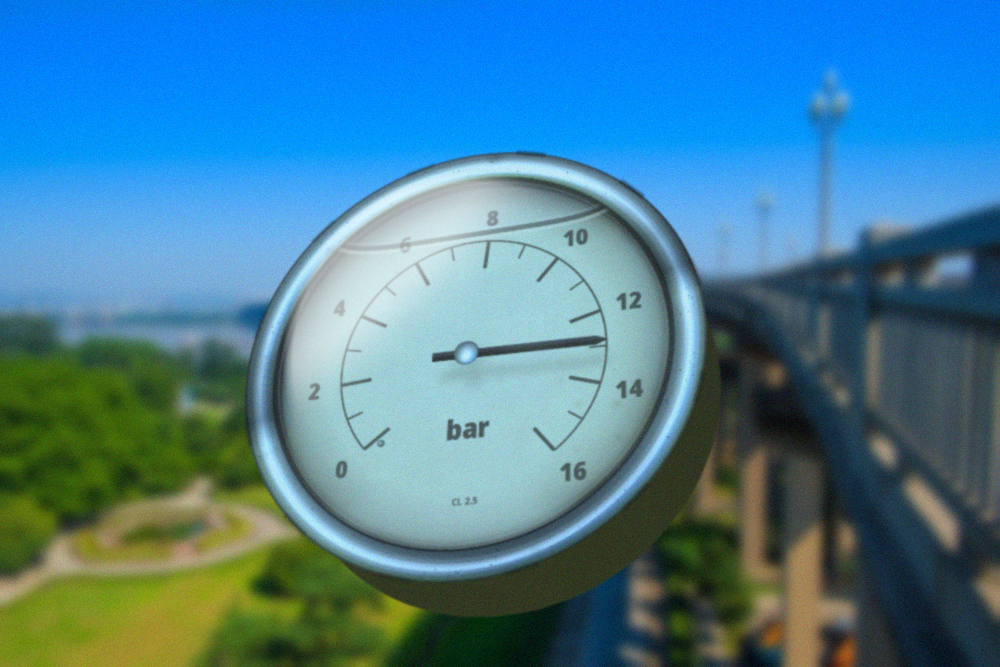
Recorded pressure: 13 bar
